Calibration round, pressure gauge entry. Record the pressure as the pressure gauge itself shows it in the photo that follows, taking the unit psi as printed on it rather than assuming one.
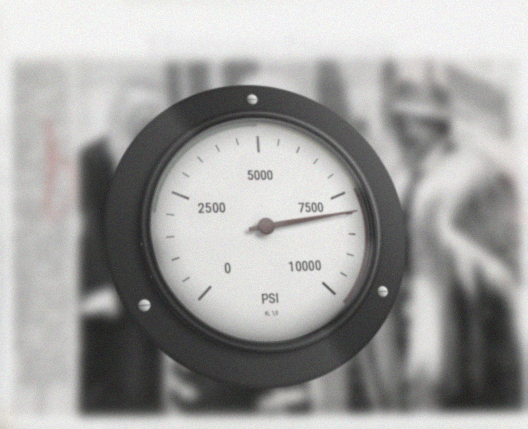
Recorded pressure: 8000 psi
